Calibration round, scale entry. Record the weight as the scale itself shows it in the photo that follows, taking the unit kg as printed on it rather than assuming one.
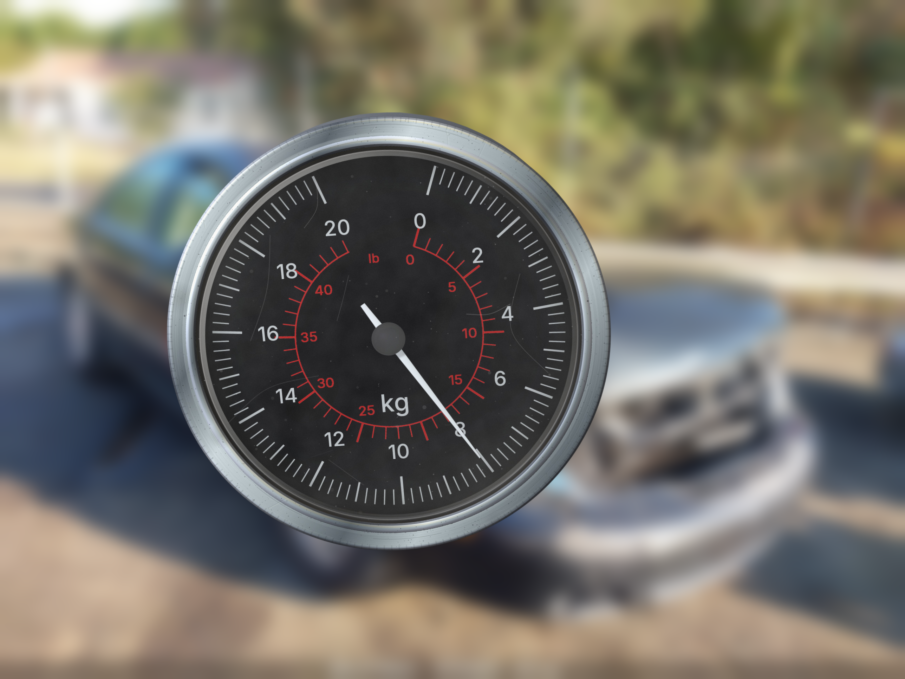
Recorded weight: 8 kg
